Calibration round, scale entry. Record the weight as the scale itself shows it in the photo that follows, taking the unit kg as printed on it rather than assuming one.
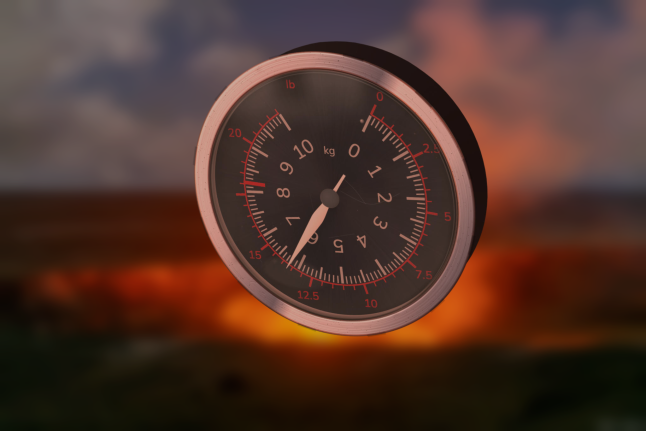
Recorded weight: 6.2 kg
